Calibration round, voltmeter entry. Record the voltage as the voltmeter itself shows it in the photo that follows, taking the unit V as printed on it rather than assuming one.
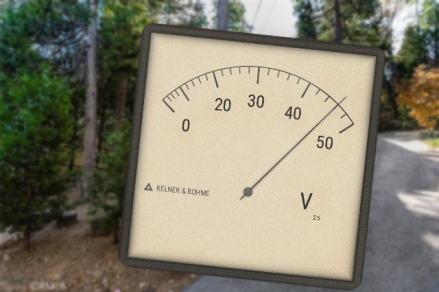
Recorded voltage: 46 V
